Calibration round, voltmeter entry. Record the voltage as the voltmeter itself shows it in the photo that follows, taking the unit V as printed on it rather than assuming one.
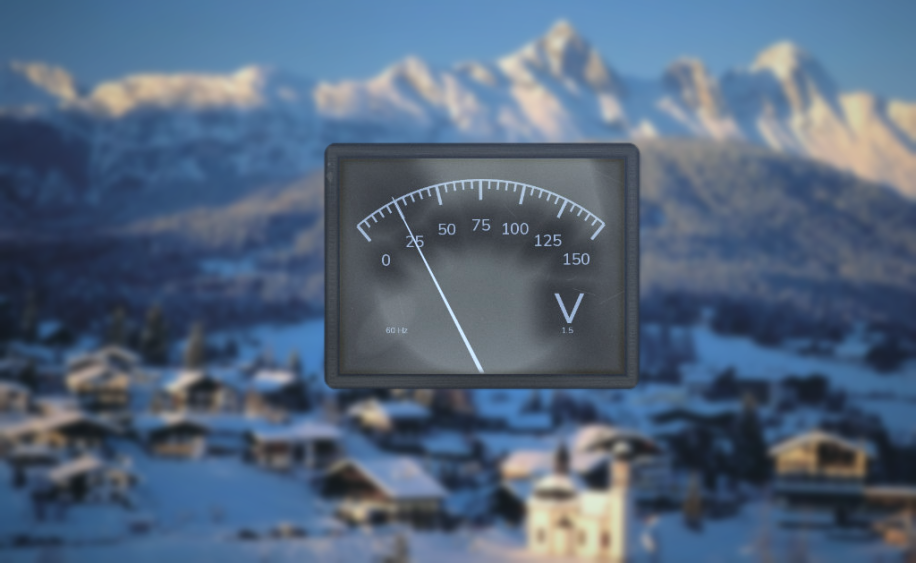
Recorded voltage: 25 V
